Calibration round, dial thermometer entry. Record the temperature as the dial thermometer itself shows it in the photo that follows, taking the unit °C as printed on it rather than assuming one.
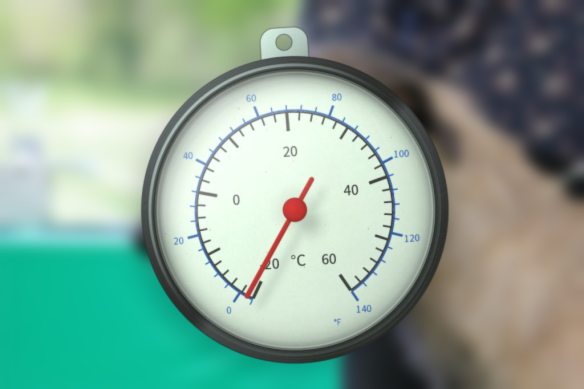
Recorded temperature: -19 °C
